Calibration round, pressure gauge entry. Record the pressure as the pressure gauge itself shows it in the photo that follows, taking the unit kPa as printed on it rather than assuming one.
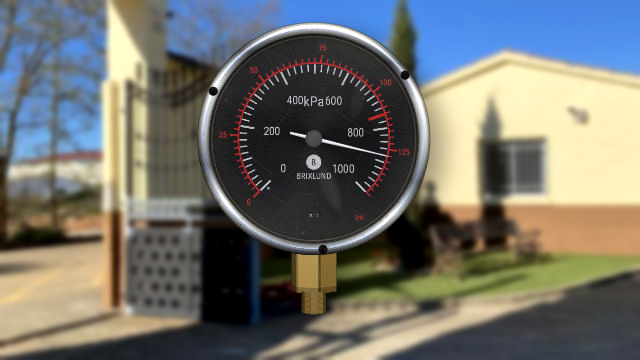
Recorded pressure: 880 kPa
